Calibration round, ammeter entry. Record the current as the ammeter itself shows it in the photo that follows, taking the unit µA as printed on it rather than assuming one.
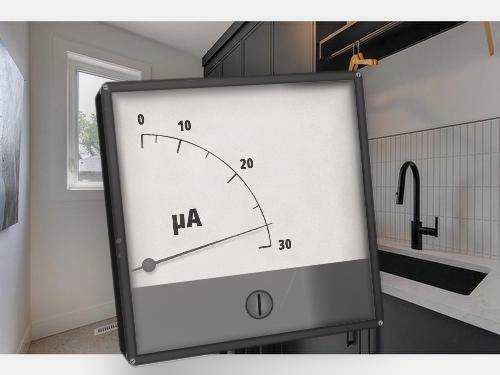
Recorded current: 27.5 µA
